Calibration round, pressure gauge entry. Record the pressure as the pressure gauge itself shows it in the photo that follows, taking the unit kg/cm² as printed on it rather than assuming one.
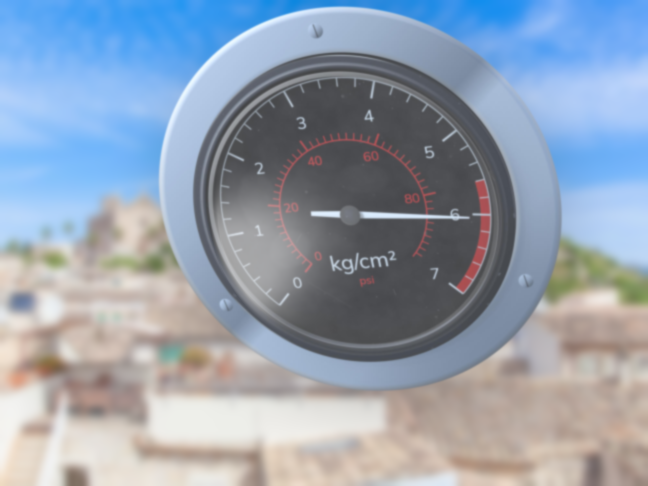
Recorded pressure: 6 kg/cm²
